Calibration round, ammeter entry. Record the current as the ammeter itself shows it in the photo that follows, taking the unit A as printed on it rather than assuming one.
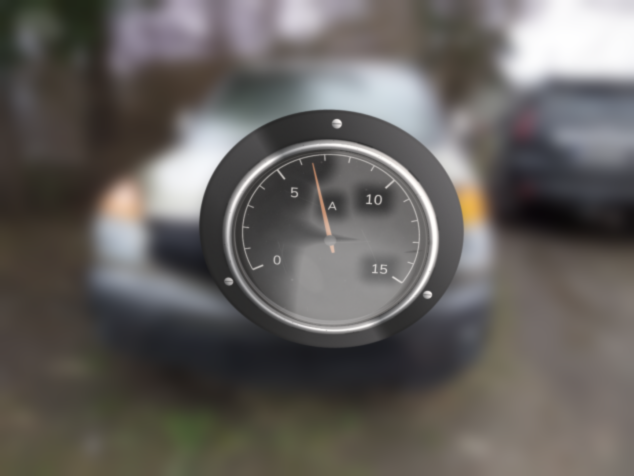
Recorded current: 6.5 A
